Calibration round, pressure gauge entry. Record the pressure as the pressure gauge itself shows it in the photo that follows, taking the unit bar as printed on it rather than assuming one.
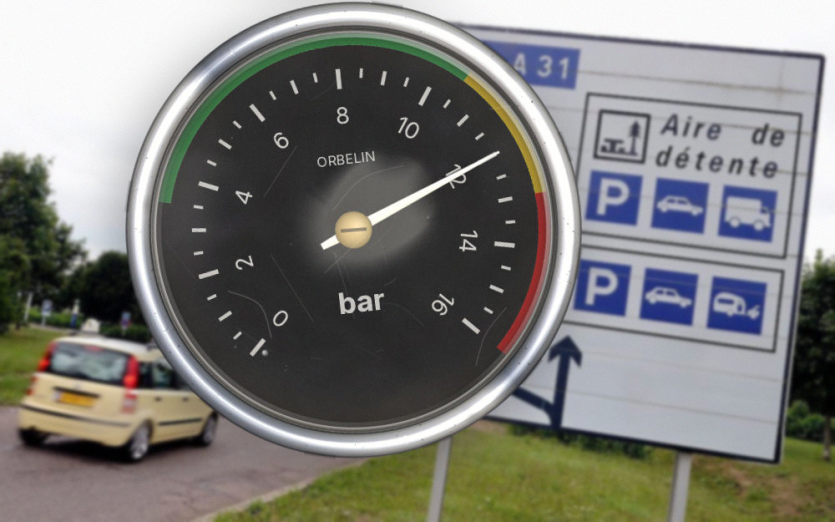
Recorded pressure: 12 bar
